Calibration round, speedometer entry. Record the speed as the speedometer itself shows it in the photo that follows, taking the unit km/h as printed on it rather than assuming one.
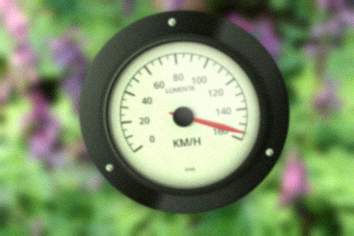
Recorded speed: 155 km/h
